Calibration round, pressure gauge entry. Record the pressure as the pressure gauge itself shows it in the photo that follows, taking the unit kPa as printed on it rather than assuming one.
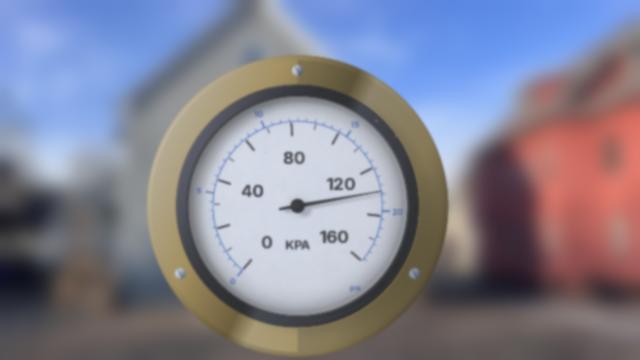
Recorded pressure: 130 kPa
